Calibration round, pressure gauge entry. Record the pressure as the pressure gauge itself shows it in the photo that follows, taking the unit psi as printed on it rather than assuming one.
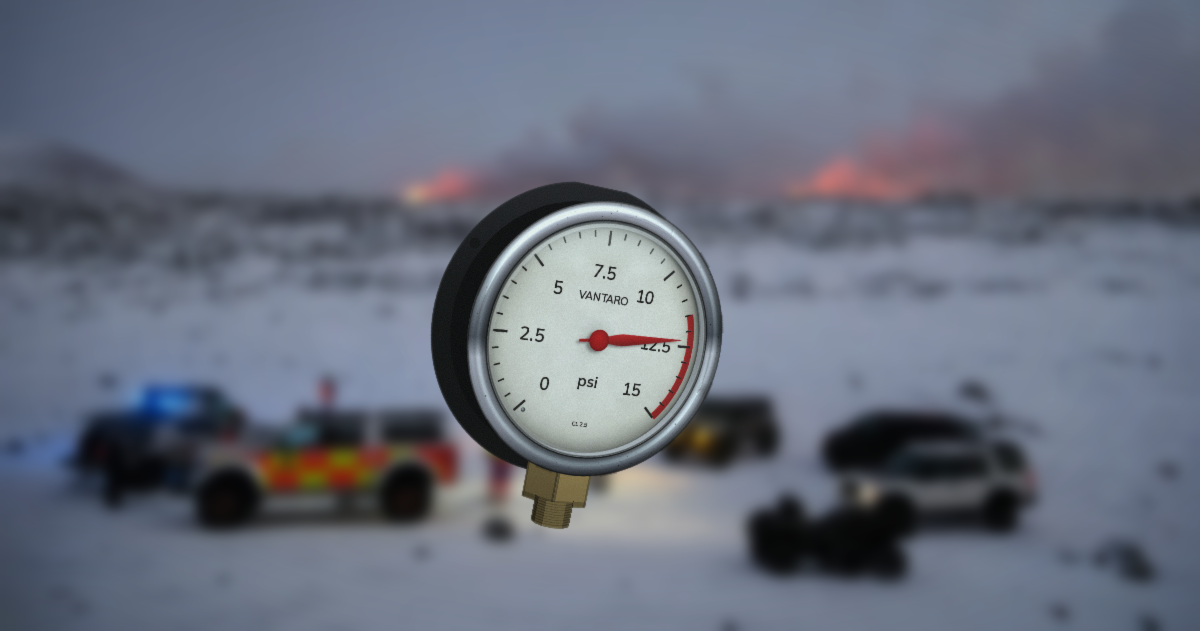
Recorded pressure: 12.25 psi
